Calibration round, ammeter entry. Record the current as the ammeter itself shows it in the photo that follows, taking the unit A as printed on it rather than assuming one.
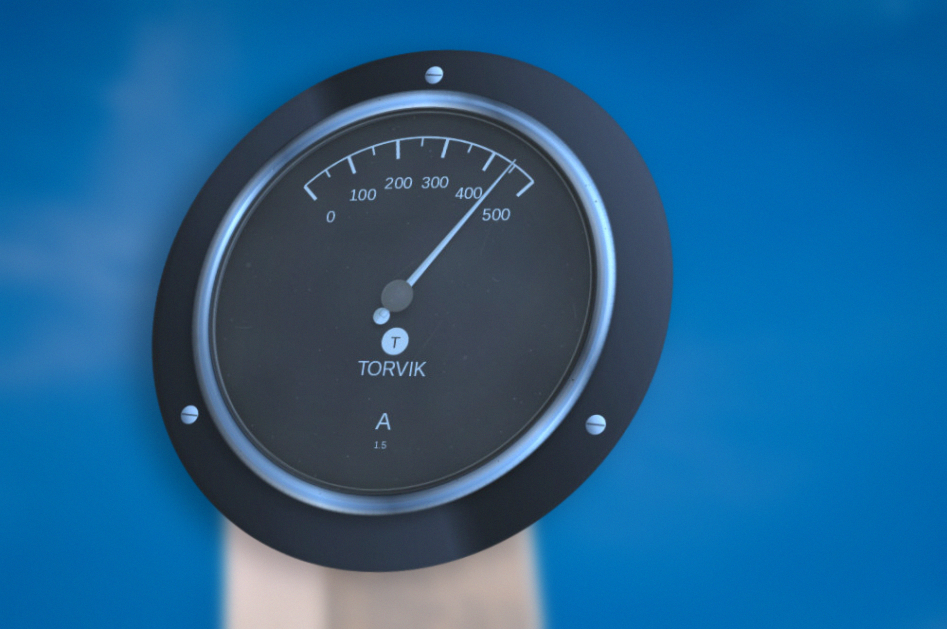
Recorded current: 450 A
